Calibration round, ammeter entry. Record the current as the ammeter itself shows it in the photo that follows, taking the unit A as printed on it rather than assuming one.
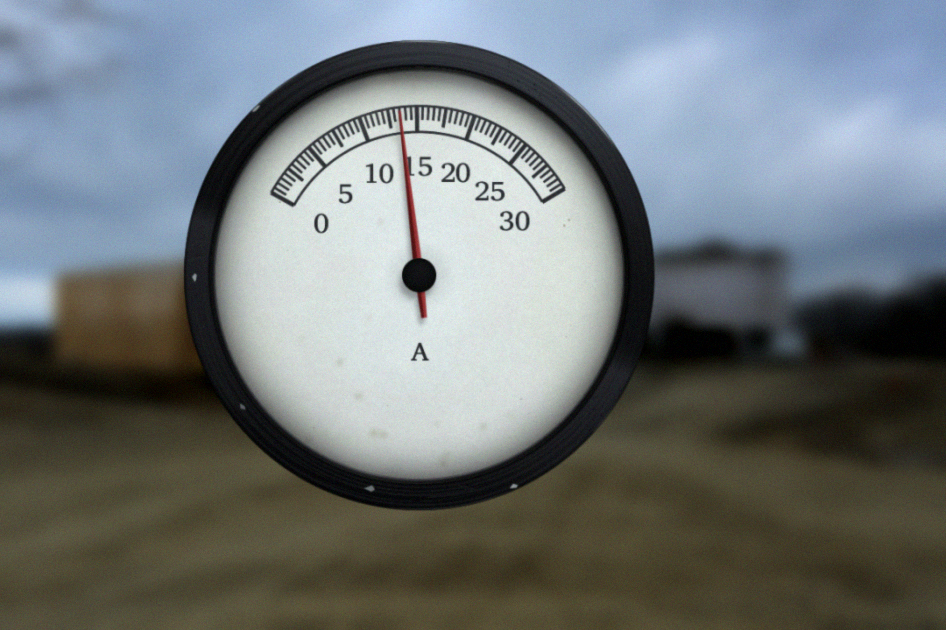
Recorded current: 13.5 A
